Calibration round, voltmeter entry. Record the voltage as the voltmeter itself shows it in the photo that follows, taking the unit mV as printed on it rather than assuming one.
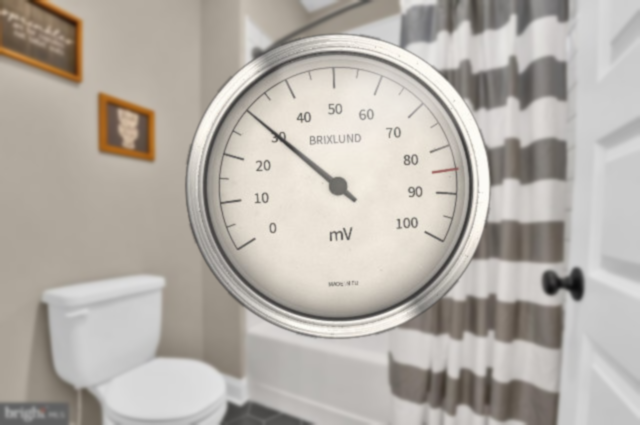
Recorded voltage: 30 mV
